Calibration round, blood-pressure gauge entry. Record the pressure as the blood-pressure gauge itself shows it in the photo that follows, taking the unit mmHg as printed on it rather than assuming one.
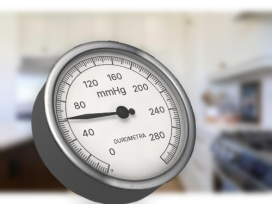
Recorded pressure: 60 mmHg
